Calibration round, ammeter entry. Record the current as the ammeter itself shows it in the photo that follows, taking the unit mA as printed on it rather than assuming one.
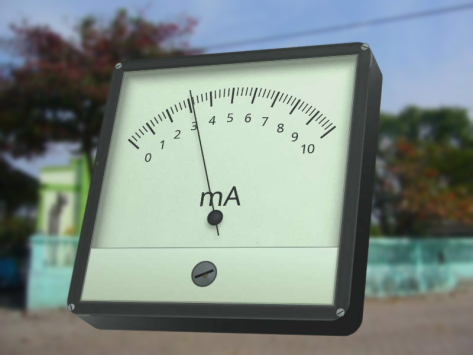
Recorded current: 3.2 mA
